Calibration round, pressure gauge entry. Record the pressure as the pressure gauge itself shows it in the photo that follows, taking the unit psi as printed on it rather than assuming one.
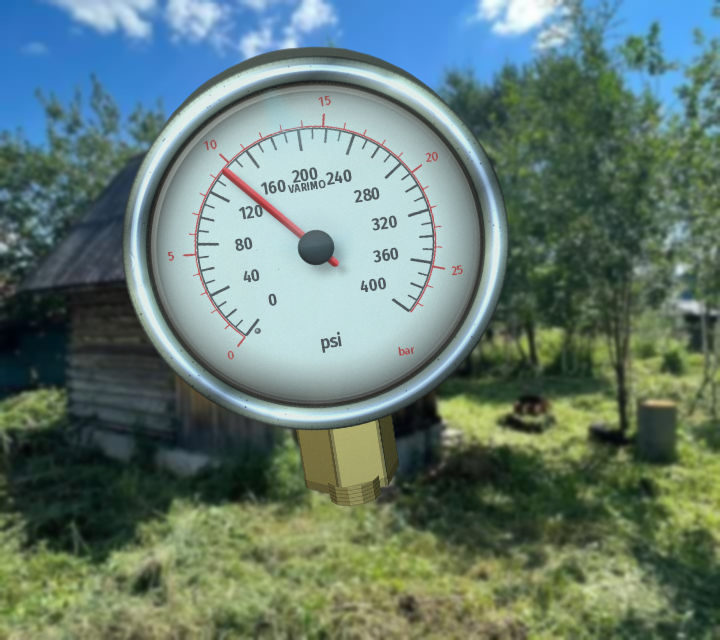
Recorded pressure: 140 psi
